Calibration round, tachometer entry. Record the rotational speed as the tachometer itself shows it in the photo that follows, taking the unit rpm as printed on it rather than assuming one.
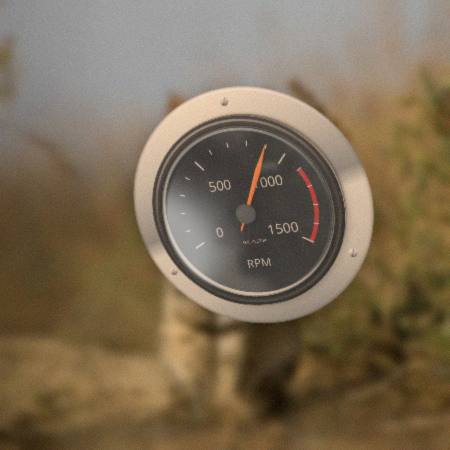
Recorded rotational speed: 900 rpm
